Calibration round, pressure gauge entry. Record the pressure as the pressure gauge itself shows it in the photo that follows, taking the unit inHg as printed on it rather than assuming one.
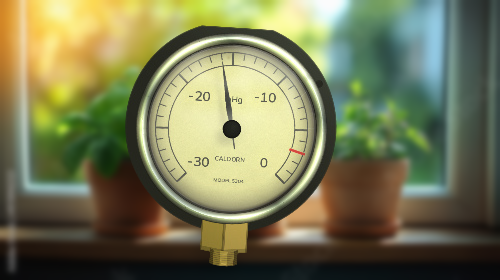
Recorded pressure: -16 inHg
